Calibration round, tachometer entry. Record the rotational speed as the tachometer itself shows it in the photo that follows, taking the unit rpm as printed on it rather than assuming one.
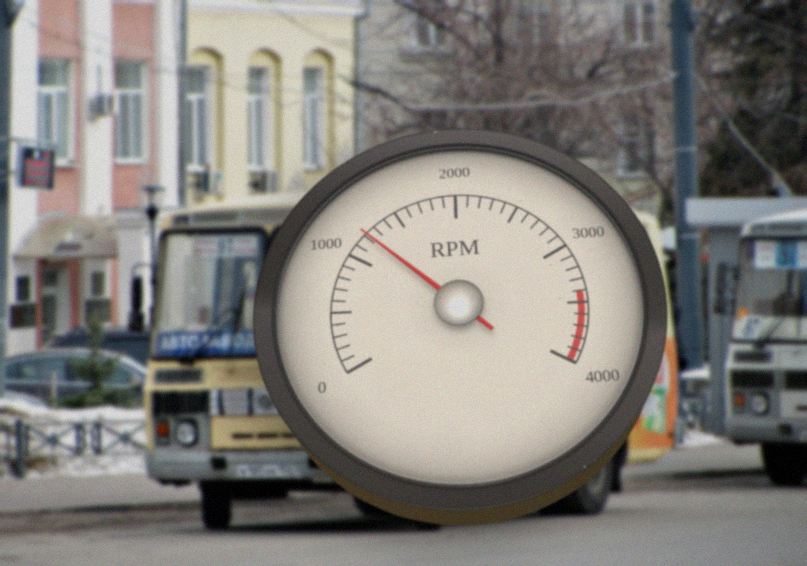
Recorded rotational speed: 1200 rpm
